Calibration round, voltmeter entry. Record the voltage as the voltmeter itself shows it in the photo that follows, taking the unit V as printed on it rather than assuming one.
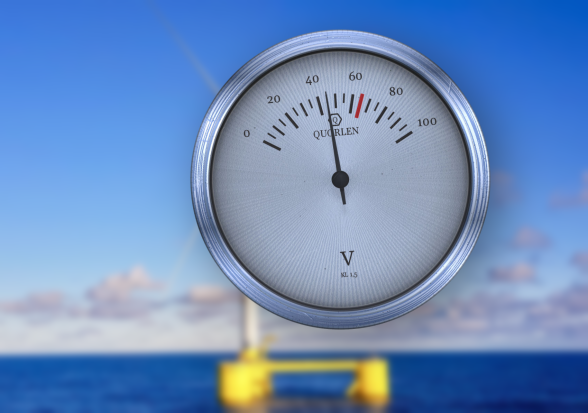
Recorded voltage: 45 V
